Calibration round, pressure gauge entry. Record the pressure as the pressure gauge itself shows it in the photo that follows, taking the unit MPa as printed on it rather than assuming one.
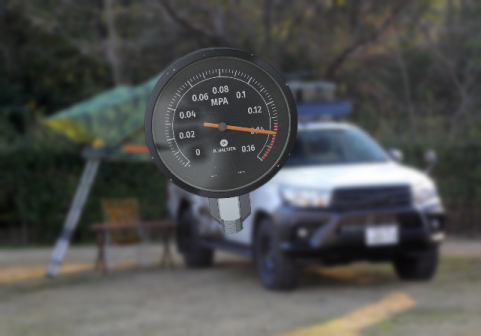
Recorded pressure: 0.14 MPa
